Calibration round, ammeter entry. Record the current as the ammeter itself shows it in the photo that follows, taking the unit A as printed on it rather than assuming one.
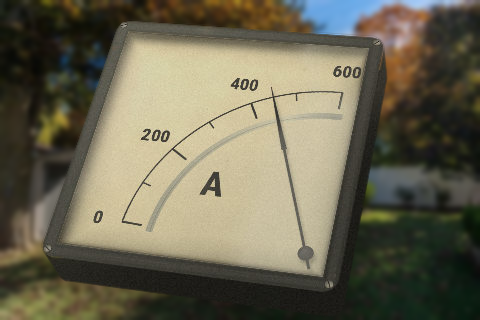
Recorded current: 450 A
